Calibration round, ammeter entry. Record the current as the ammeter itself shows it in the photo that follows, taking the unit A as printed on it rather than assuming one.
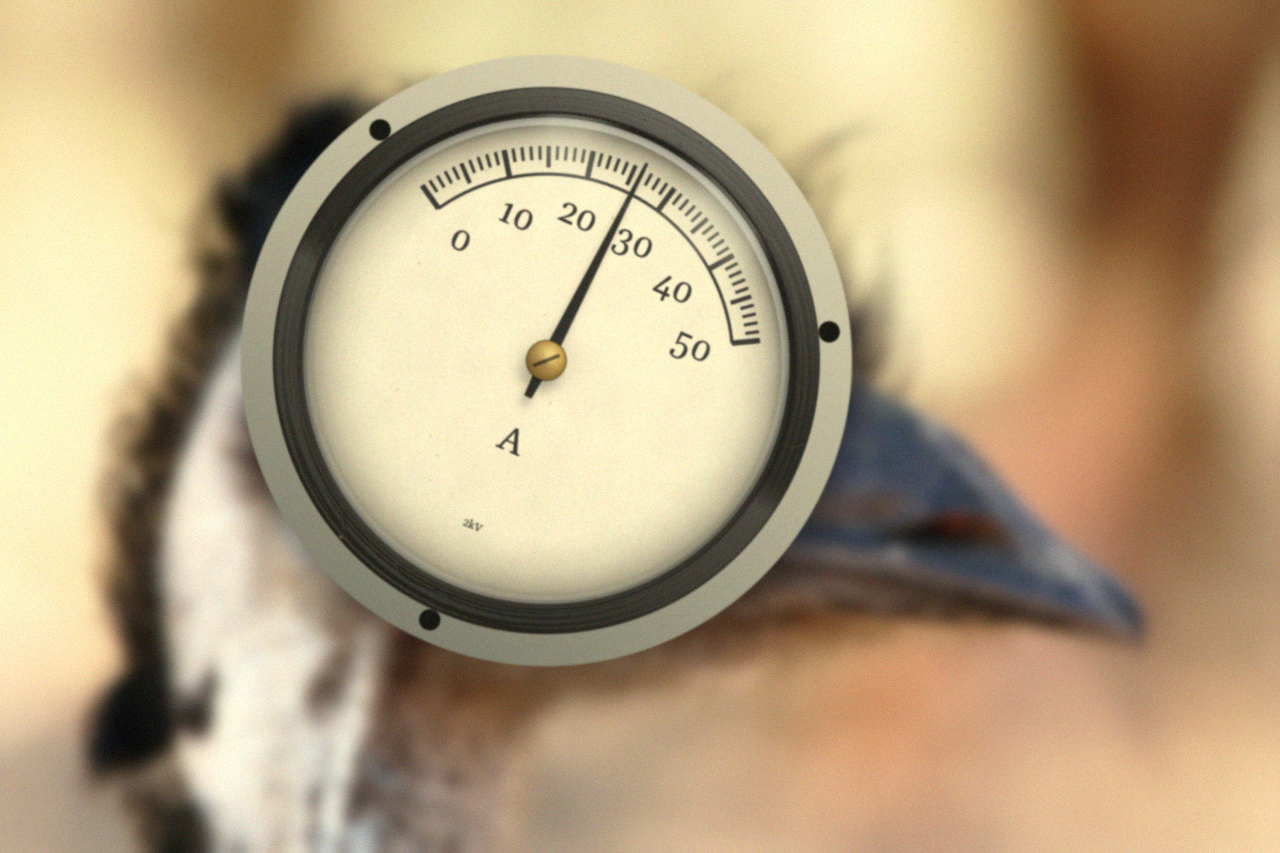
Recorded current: 26 A
